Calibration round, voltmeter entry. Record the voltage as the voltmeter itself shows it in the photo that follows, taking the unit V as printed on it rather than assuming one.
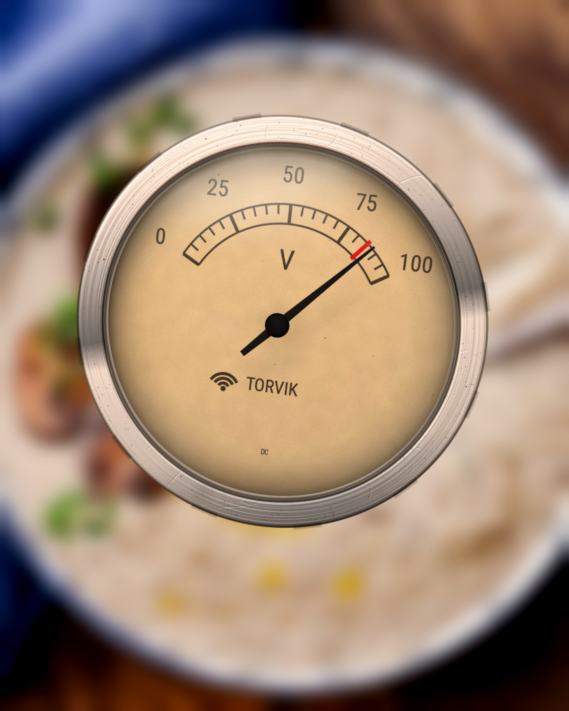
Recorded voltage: 87.5 V
